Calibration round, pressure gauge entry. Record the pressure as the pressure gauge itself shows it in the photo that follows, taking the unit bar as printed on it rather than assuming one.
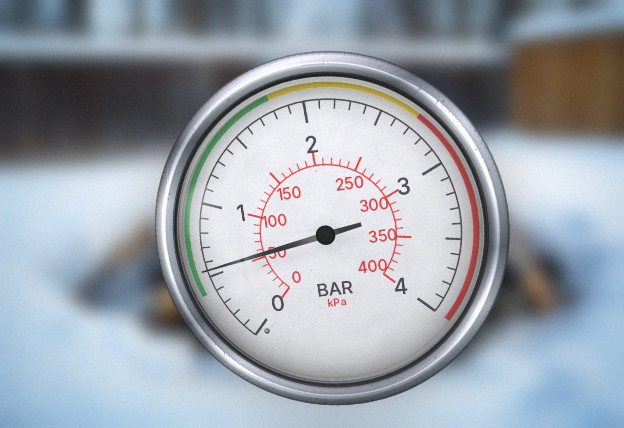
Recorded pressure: 0.55 bar
